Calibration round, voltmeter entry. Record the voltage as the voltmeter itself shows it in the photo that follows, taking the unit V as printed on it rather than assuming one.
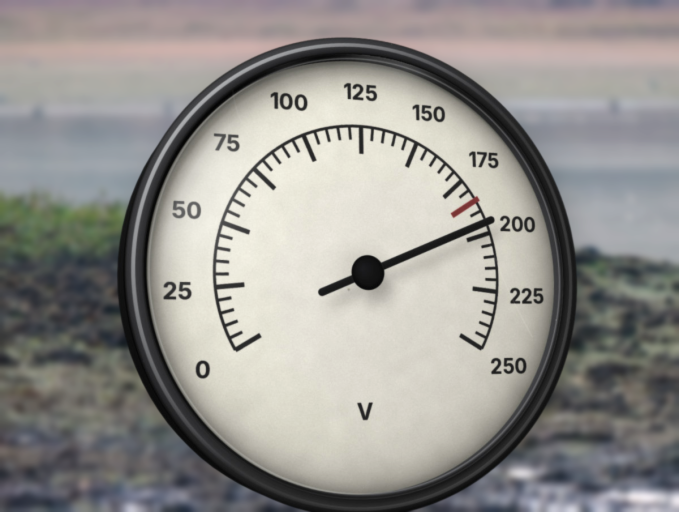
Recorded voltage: 195 V
